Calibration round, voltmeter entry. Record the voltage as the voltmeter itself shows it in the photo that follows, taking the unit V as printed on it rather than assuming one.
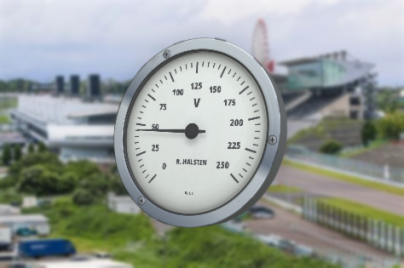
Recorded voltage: 45 V
